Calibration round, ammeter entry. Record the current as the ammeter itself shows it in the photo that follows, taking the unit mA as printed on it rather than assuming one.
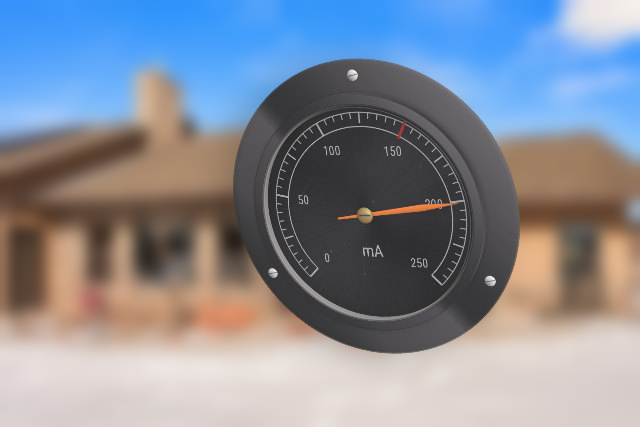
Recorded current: 200 mA
